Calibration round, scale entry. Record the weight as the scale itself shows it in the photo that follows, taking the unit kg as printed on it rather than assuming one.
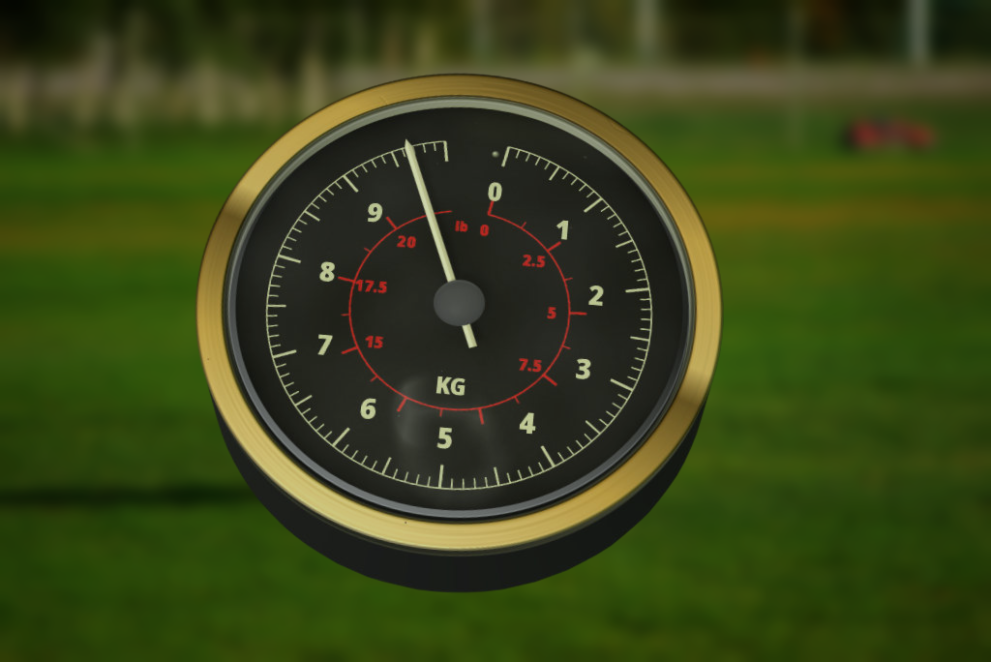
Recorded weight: 9.65 kg
